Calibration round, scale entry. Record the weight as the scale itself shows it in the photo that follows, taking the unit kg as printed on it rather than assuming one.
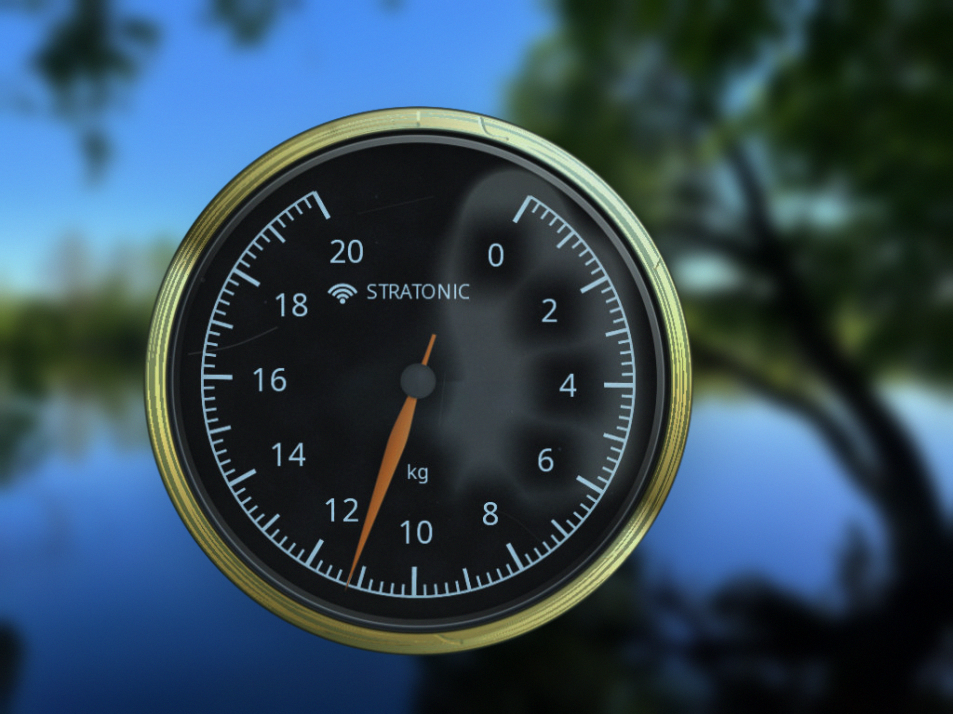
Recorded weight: 11.2 kg
